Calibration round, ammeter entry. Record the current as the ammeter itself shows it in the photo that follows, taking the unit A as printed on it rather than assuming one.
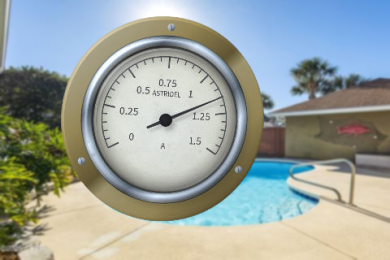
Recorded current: 1.15 A
